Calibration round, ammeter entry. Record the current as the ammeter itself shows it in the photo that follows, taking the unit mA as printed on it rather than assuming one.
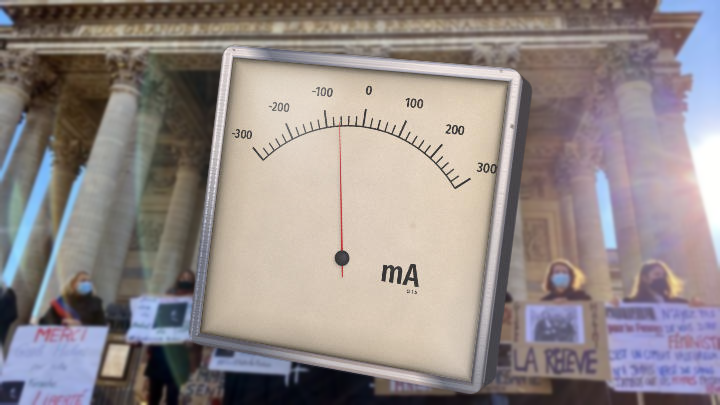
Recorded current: -60 mA
